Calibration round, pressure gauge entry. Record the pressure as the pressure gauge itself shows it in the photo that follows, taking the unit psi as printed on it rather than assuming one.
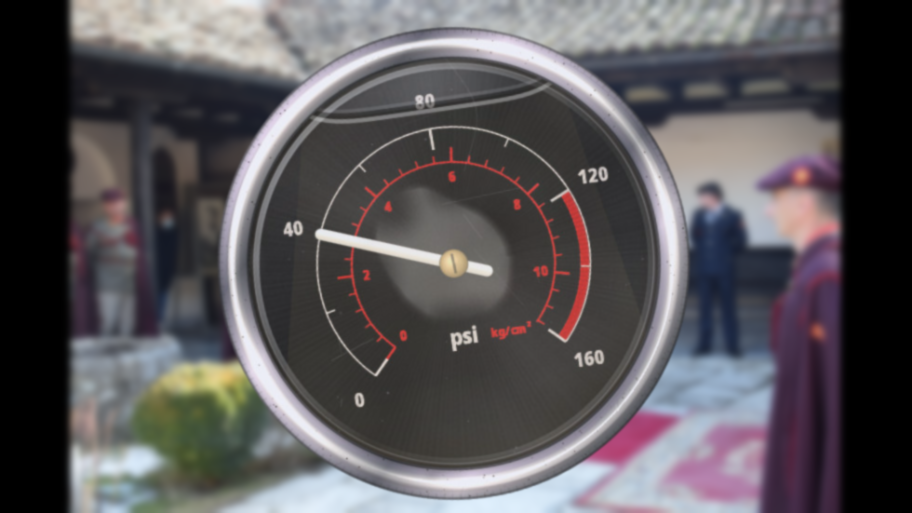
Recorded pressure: 40 psi
